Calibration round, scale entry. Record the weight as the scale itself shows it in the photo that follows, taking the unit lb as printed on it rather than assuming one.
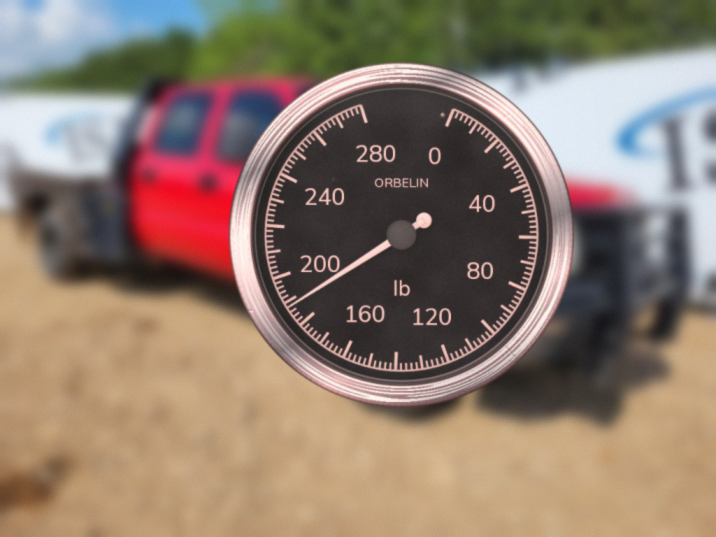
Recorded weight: 188 lb
